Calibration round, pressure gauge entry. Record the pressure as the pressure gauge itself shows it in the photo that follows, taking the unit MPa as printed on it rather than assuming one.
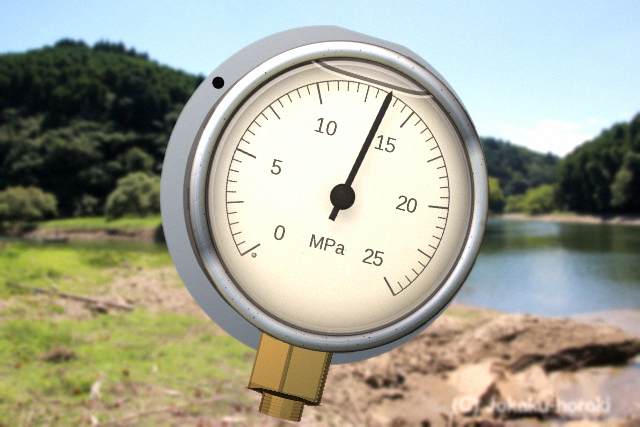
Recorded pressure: 13.5 MPa
